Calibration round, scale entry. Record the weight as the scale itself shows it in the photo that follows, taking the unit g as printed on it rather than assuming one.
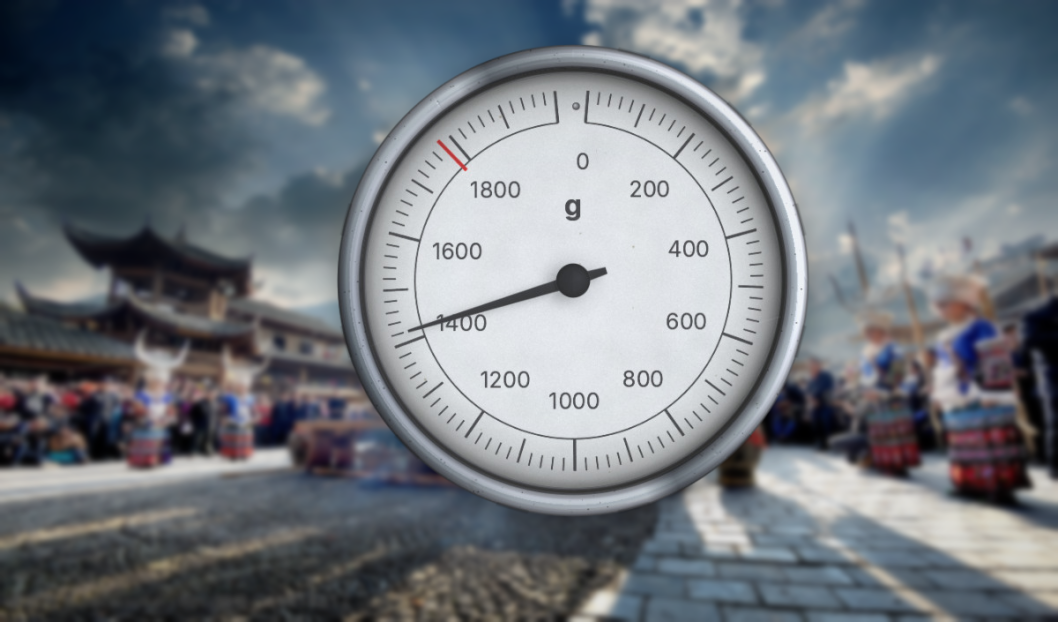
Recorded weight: 1420 g
